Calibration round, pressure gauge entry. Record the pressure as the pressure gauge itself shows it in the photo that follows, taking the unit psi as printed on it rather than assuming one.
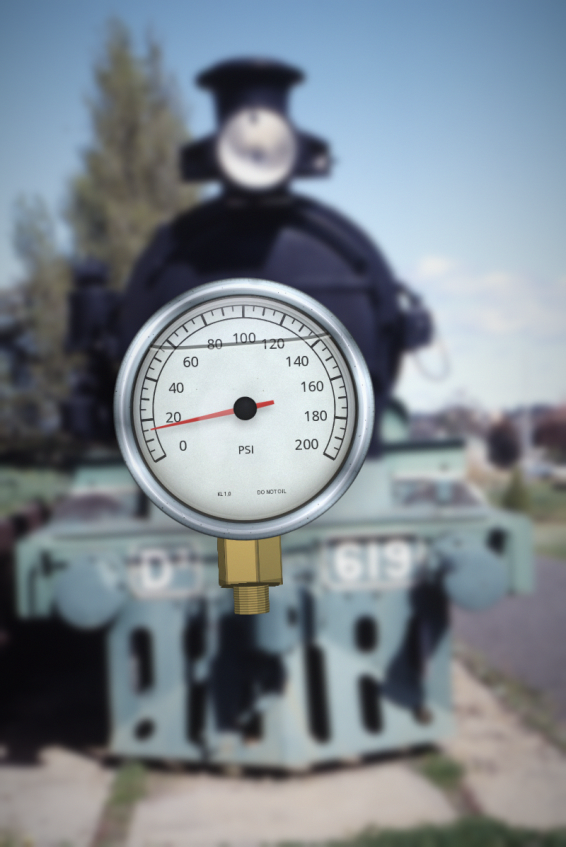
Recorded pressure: 15 psi
